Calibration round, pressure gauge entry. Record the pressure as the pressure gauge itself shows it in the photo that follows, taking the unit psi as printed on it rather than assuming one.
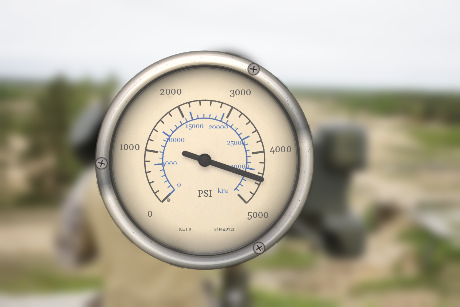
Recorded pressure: 4500 psi
